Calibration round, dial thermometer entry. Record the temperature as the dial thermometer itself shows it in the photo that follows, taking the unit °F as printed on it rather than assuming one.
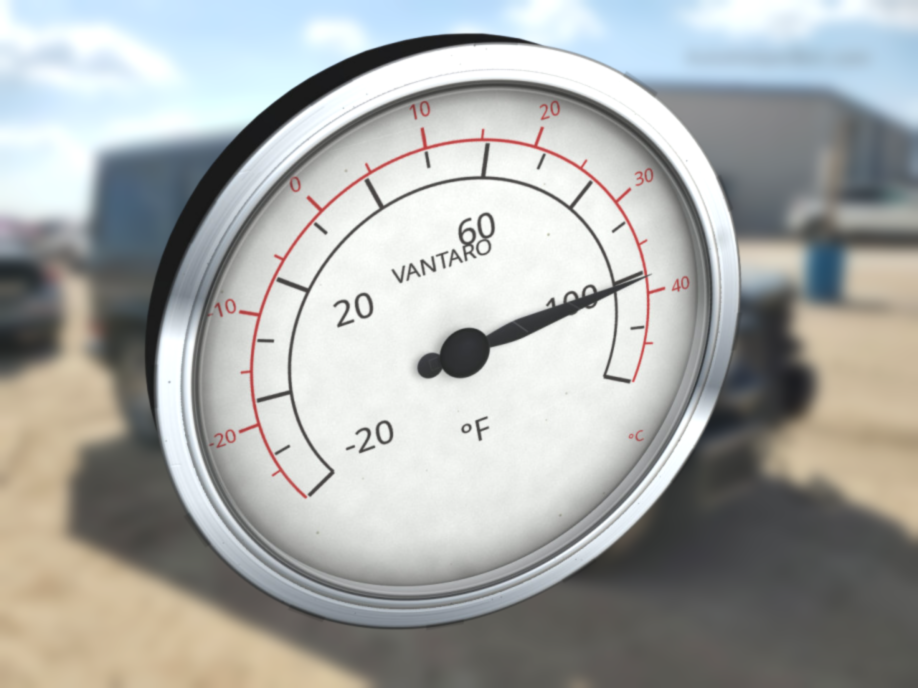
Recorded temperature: 100 °F
